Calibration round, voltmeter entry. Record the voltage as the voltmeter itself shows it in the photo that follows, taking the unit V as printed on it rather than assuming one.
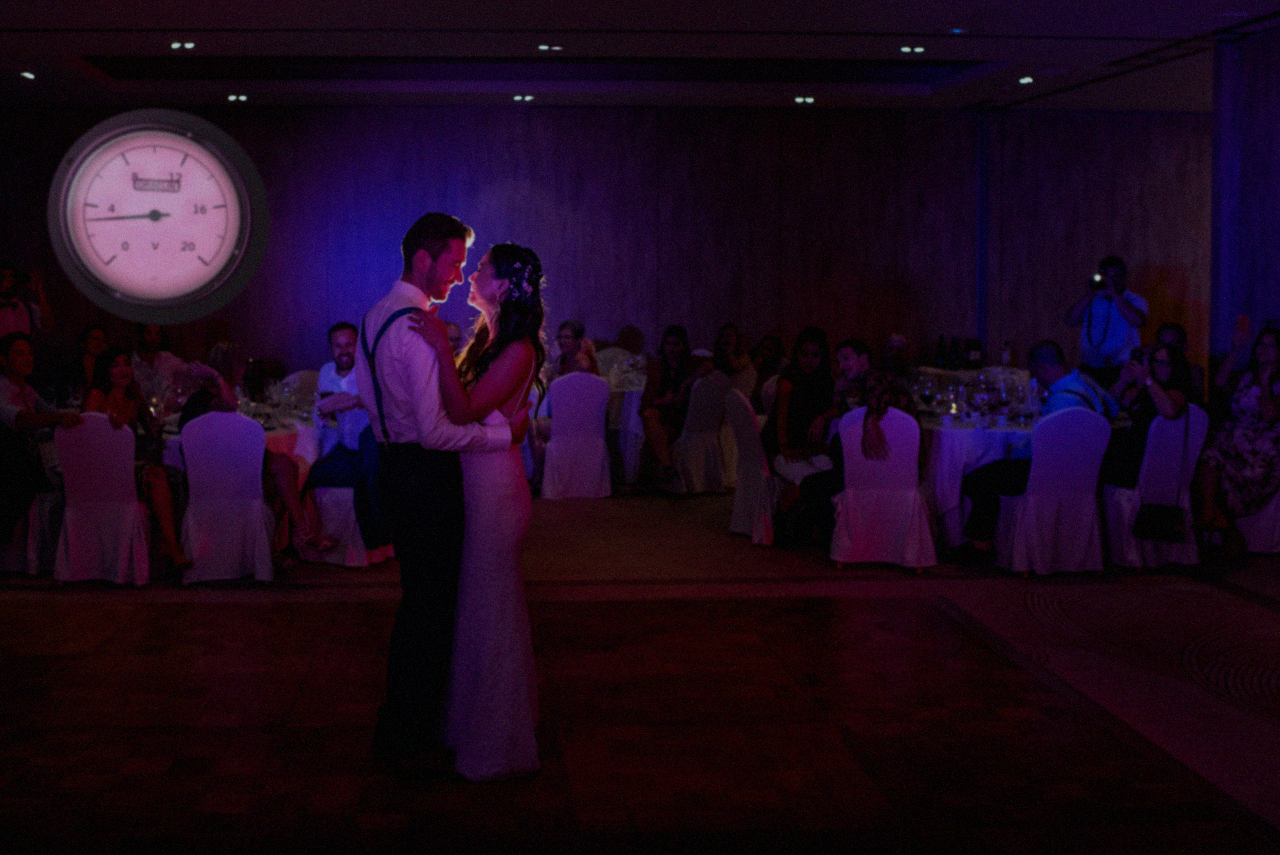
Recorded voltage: 3 V
